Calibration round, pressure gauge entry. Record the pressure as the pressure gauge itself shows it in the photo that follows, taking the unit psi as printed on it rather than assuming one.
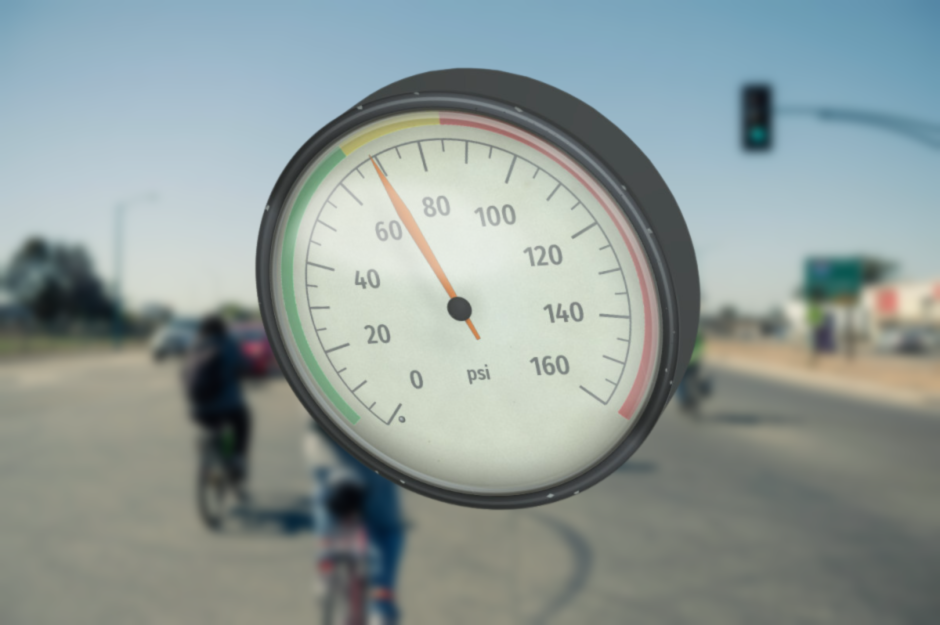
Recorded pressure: 70 psi
